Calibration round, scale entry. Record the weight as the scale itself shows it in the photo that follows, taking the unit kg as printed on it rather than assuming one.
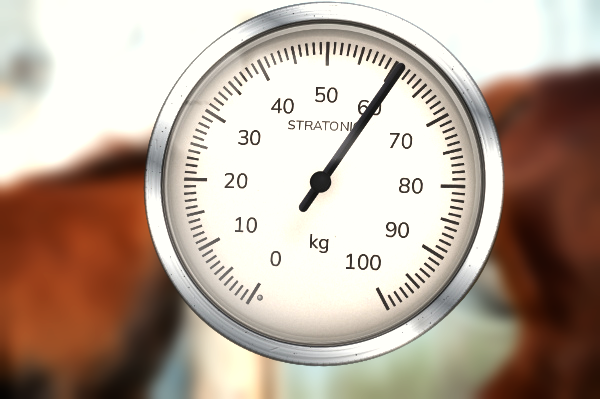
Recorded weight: 61 kg
